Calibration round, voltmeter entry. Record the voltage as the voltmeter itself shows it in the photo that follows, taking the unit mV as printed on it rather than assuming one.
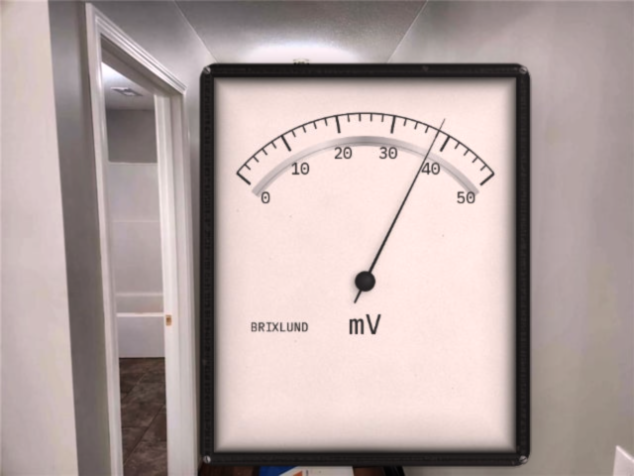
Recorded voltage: 38 mV
